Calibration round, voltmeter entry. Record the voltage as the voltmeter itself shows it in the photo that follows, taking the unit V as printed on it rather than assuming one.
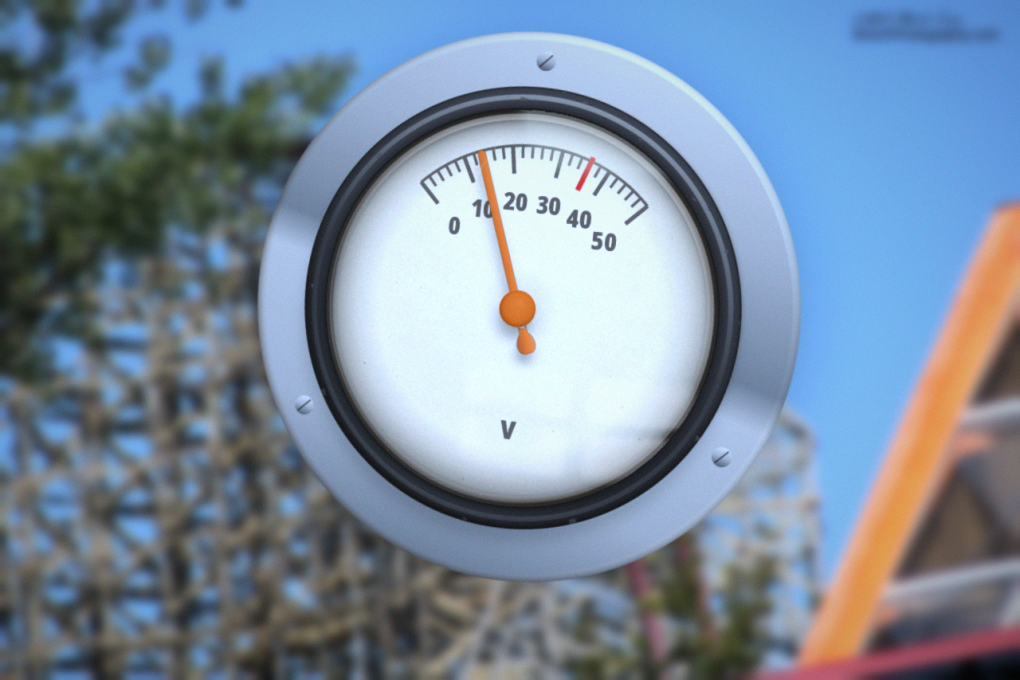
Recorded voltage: 14 V
